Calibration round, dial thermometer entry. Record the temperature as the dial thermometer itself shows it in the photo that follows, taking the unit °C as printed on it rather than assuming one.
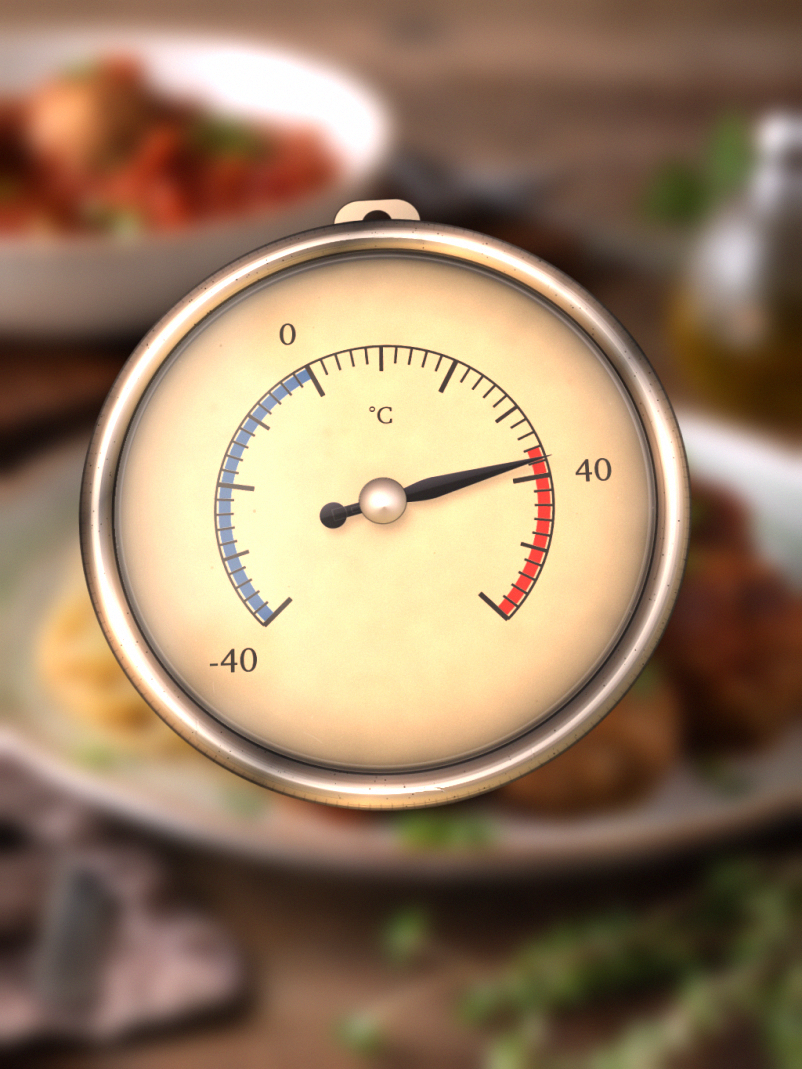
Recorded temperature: 38 °C
